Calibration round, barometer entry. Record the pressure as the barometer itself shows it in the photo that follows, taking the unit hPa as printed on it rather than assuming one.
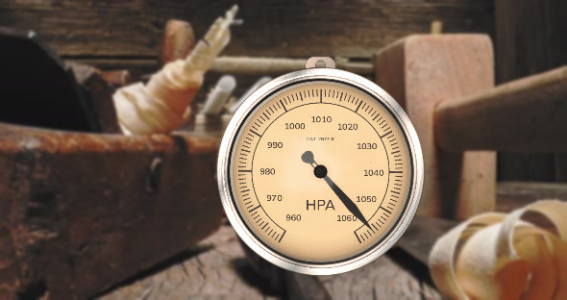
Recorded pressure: 1056 hPa
